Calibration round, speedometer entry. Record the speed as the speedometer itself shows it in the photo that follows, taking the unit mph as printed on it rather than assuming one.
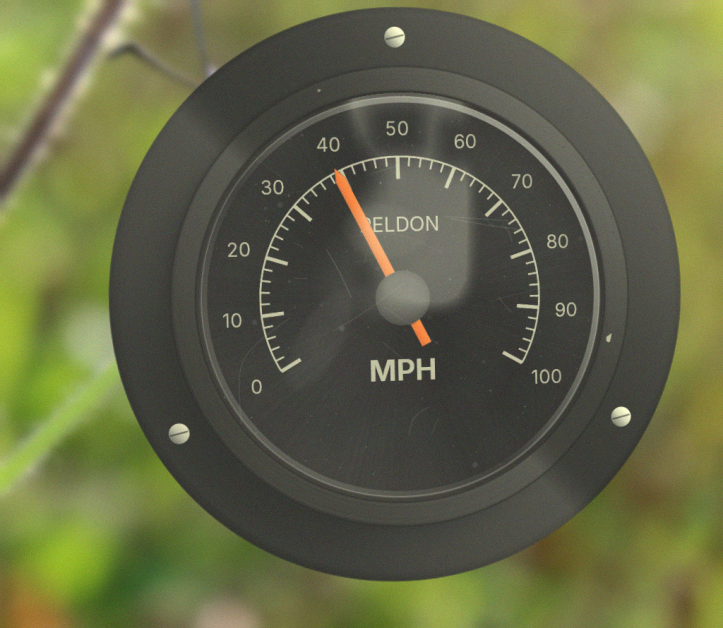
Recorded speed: 39 mph
